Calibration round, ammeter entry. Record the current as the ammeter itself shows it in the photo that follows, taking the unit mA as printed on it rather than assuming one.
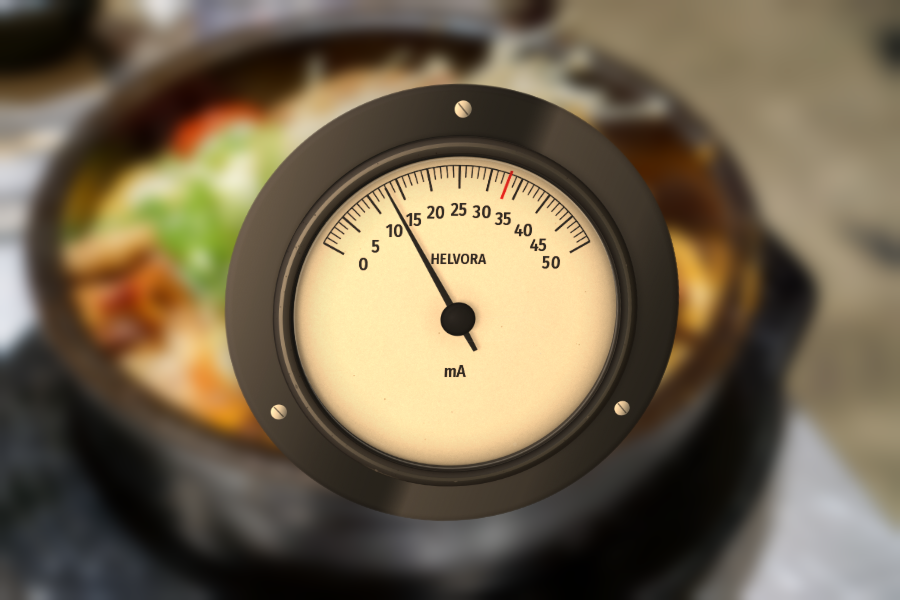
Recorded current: 13 mA
